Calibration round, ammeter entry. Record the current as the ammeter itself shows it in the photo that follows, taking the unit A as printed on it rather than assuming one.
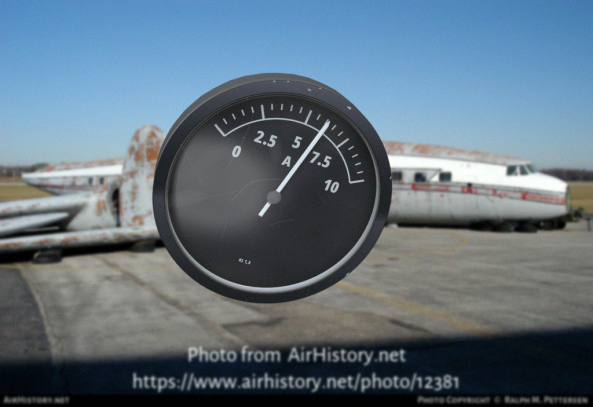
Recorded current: 6 A
